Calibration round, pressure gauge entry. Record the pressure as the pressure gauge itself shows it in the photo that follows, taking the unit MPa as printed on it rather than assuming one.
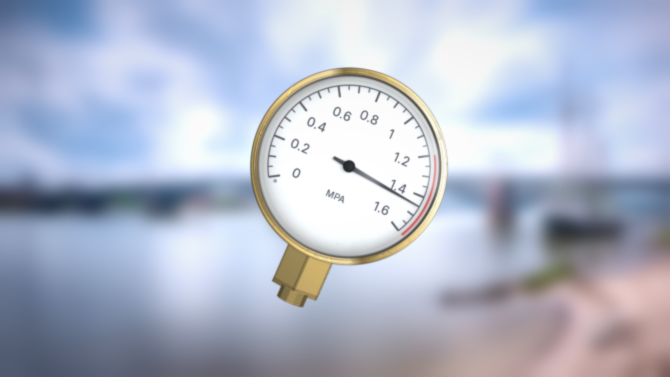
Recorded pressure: 1.45 MPa
